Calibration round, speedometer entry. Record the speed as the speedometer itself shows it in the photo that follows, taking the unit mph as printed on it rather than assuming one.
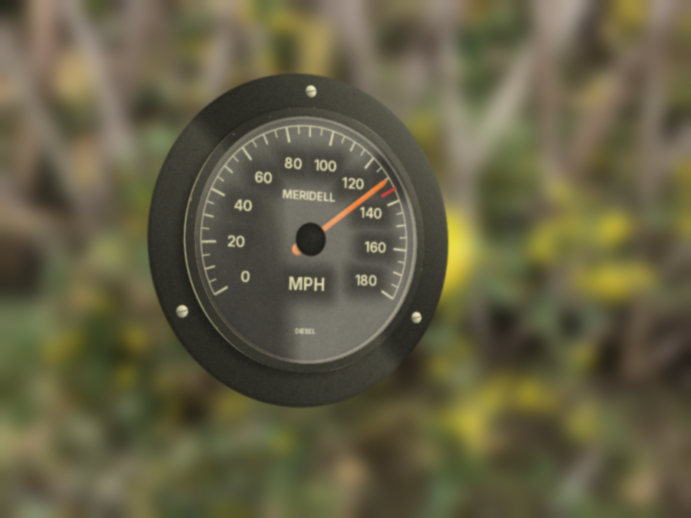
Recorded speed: 130 mph
